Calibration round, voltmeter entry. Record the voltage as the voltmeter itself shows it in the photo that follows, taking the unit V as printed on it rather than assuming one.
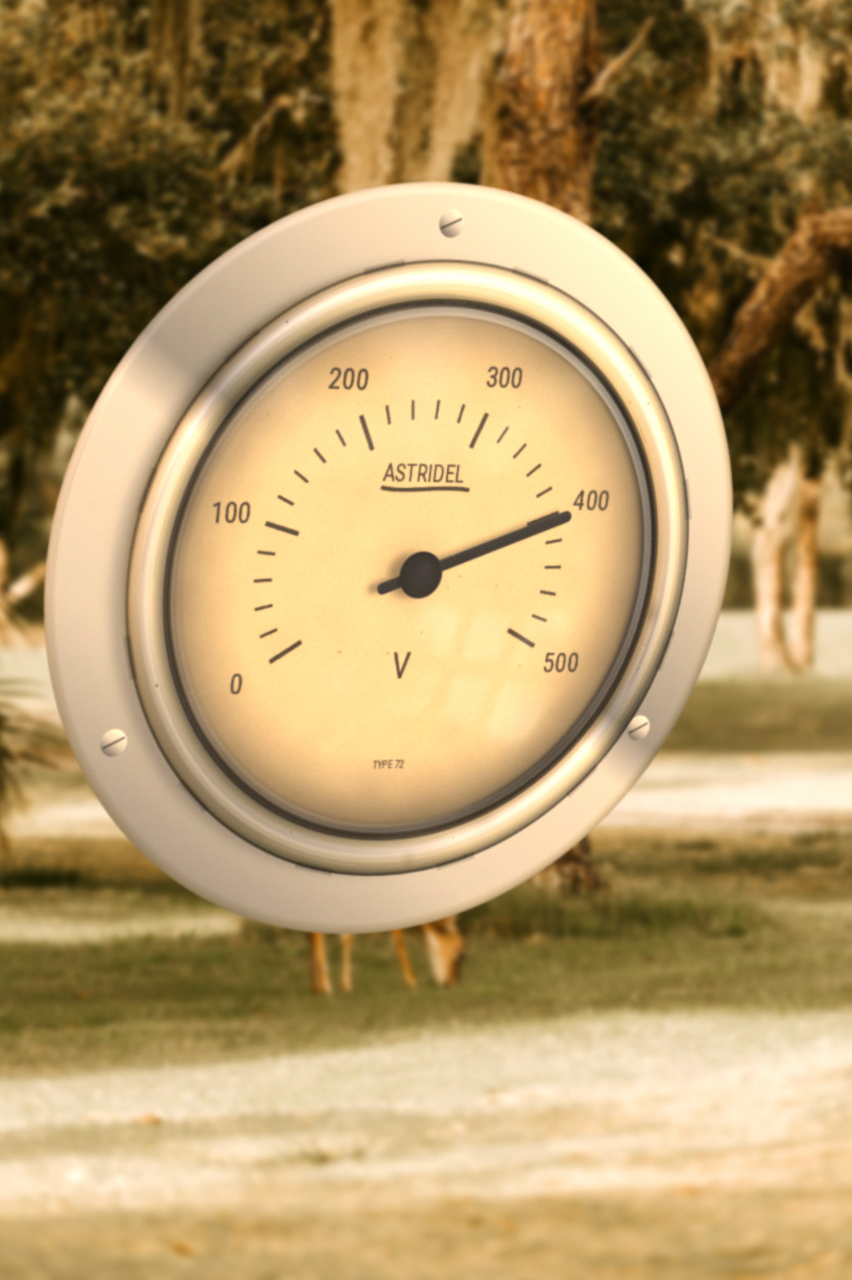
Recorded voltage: 400 V
